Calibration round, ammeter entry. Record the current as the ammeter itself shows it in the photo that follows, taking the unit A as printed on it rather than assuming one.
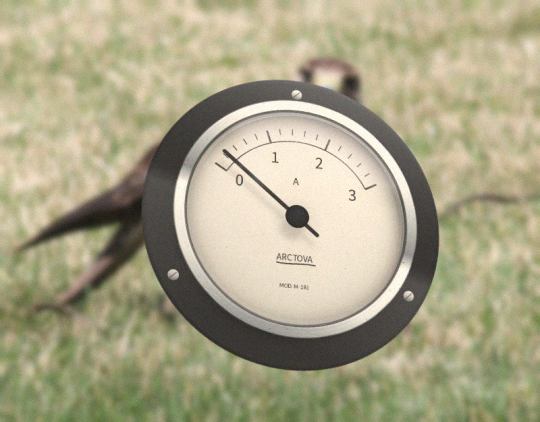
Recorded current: 0.2 A
